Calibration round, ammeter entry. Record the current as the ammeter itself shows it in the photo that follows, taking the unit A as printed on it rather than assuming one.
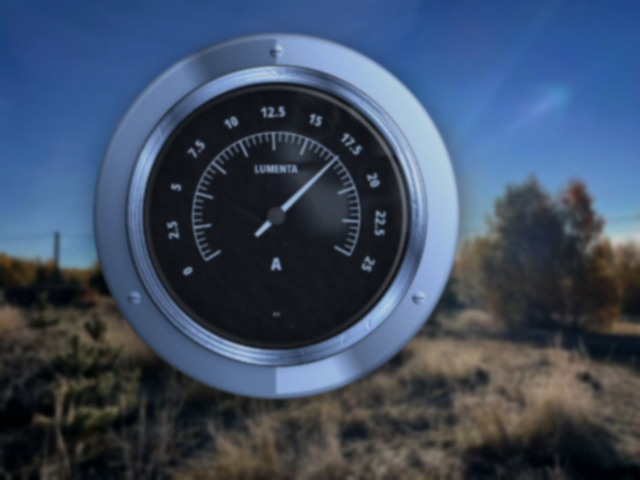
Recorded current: 17.5 A
